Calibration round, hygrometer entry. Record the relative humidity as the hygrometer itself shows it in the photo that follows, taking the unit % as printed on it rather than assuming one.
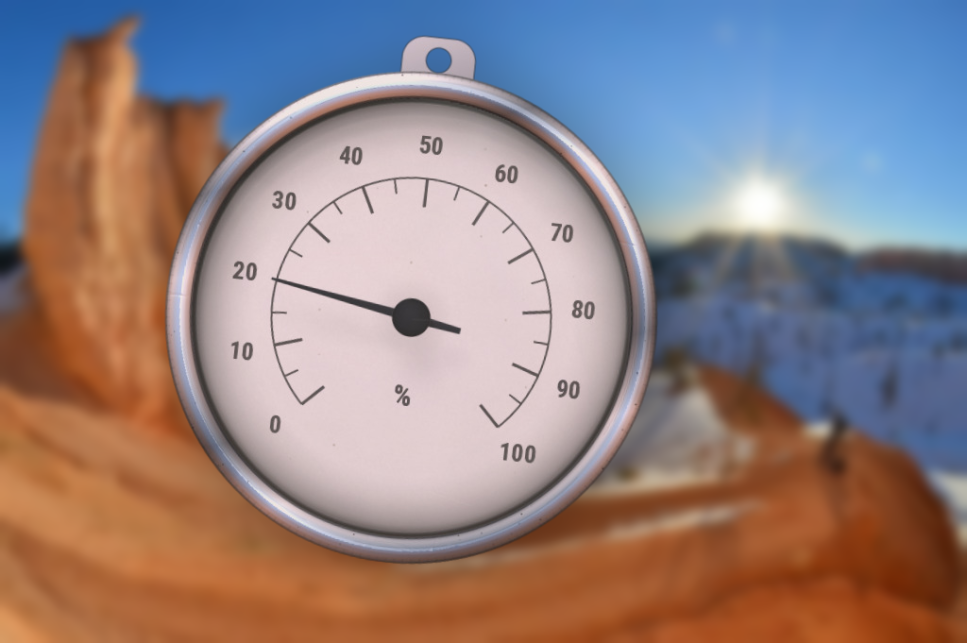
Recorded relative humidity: 20 %
